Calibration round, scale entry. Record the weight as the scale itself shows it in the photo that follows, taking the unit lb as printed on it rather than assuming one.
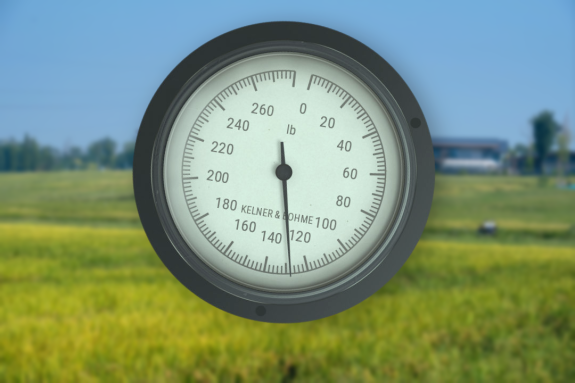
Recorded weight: 128 lb
